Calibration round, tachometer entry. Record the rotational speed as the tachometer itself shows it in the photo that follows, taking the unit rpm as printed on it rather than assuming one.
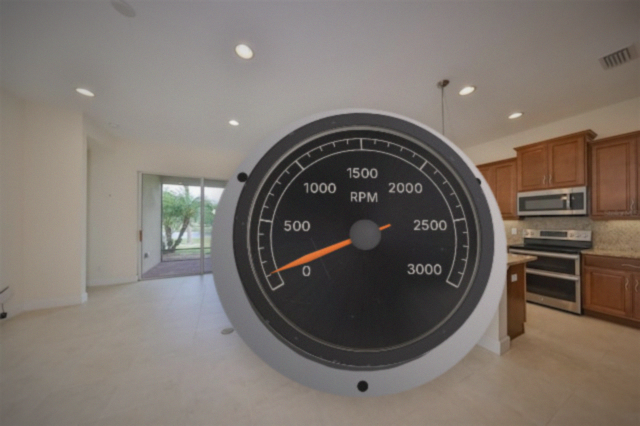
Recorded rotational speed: 100 rpm
